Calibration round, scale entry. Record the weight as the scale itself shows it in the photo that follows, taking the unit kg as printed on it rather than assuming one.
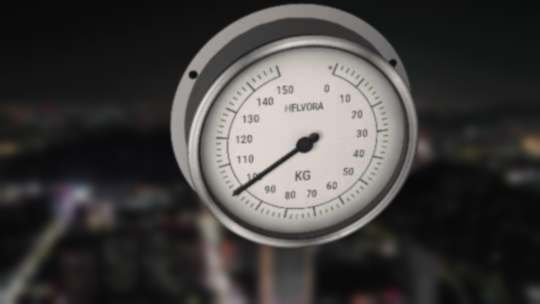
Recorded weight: 100 kg
